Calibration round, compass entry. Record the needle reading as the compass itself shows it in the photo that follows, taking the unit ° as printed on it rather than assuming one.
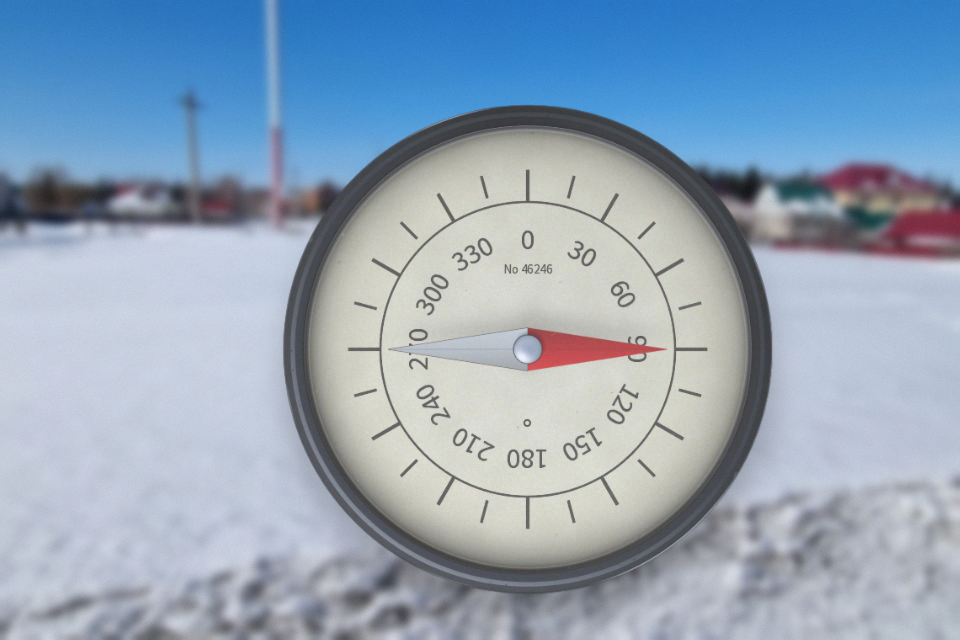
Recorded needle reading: 90 °
